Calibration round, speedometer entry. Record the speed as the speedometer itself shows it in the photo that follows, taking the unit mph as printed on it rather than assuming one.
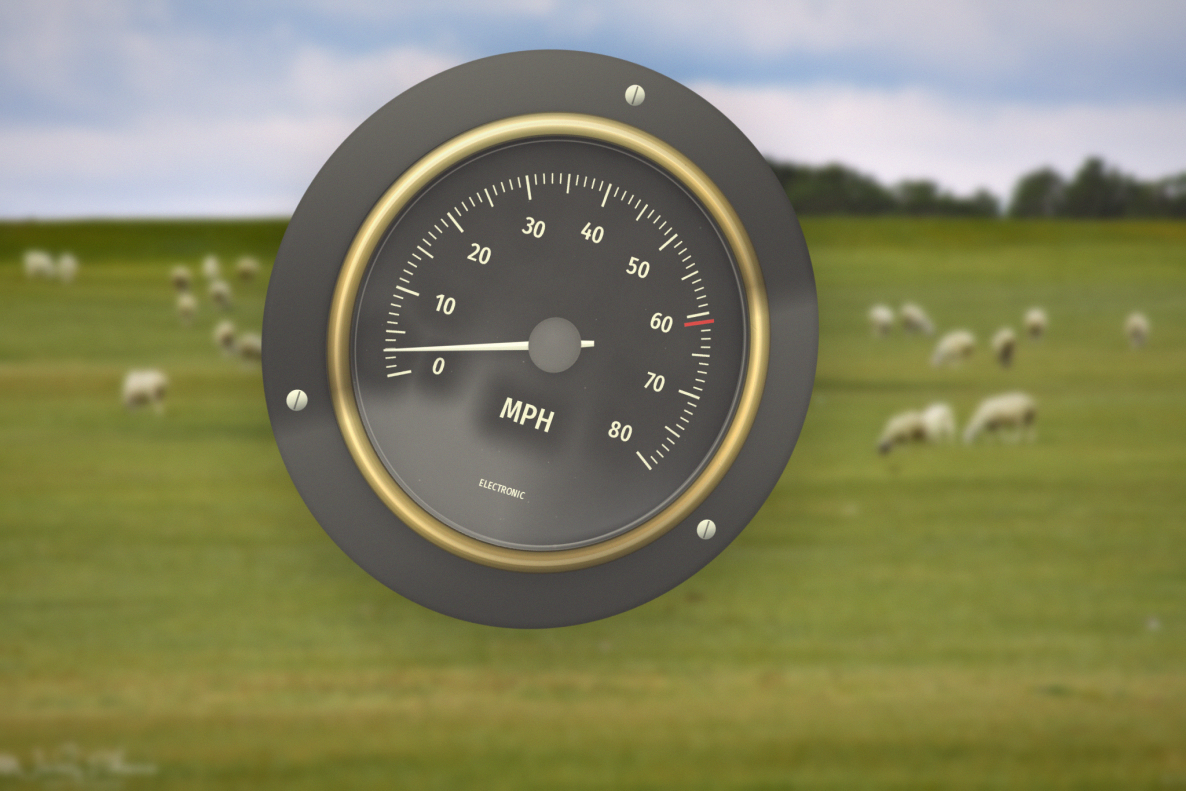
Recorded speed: 3 mph
